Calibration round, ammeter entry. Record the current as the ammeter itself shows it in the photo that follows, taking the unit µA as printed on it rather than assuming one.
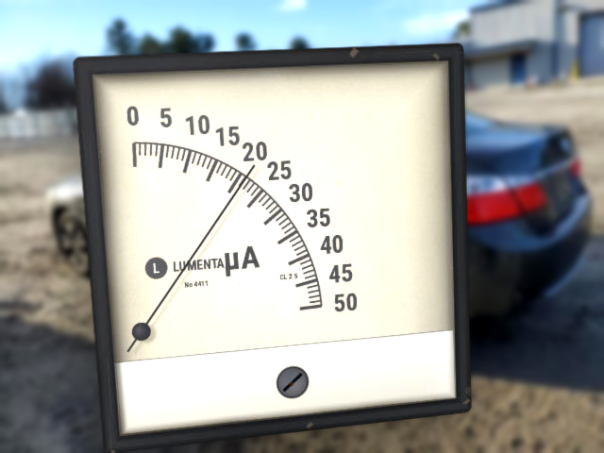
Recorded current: 21 µA
